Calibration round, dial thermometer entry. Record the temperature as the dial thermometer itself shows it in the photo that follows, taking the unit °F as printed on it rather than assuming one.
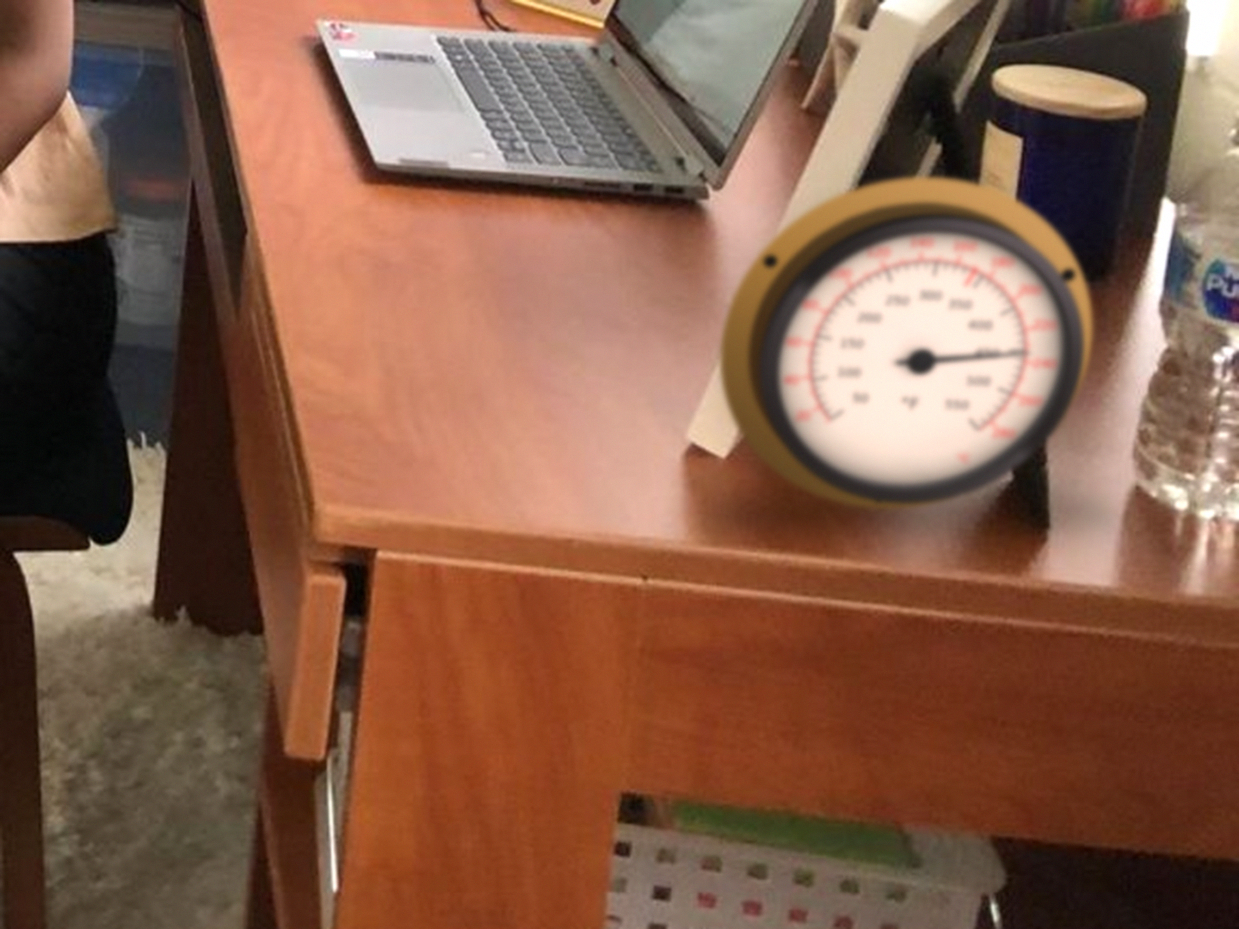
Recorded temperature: 450 °F
